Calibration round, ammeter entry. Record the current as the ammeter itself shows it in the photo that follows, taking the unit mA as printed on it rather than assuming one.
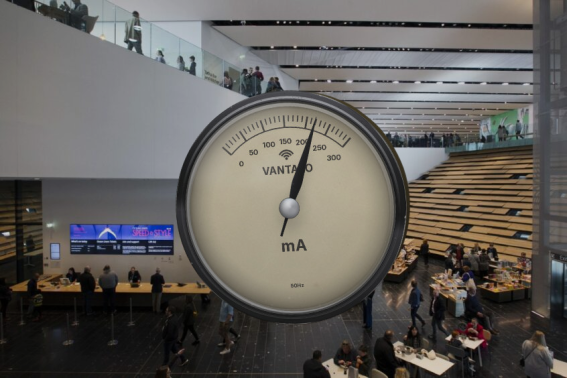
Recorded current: 220 mA
